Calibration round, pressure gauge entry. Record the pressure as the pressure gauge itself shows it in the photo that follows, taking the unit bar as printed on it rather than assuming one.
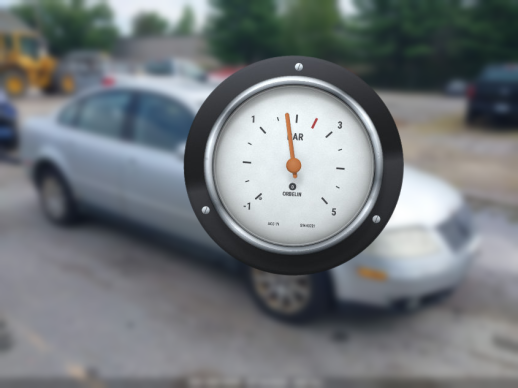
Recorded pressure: 1.75 bar
